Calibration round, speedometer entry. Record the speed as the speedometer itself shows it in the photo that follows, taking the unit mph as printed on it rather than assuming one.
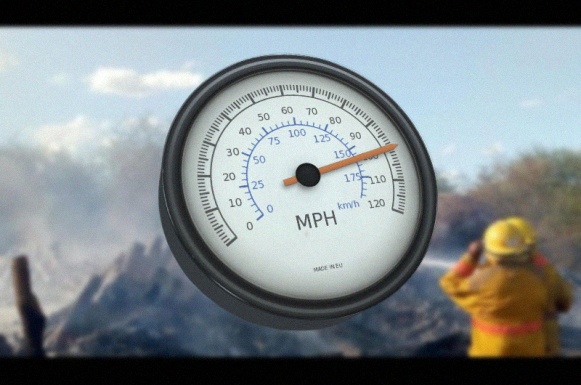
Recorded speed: 100 mph
